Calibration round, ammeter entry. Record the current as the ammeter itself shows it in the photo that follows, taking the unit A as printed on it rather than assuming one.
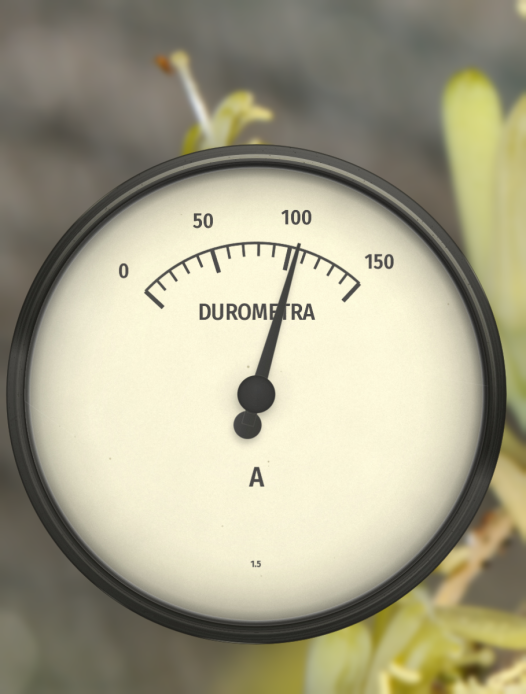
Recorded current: 105 A
